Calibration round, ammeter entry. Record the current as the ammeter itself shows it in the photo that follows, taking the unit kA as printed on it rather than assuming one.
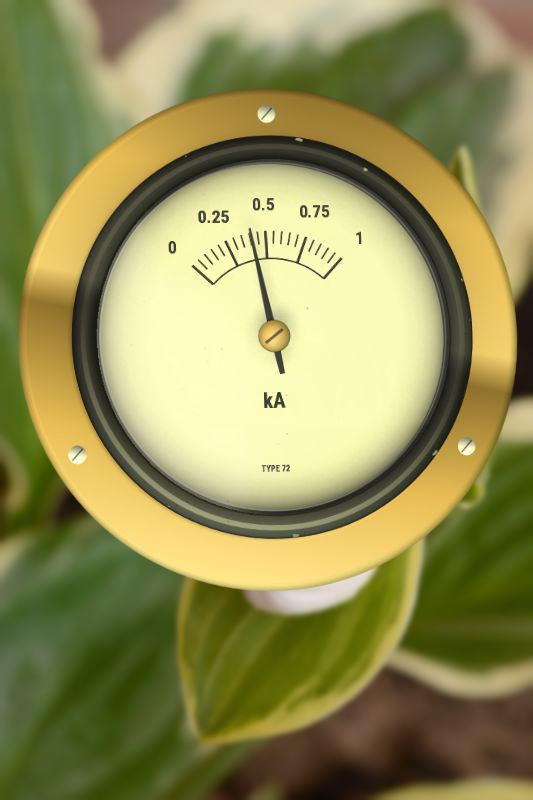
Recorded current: 0.4 kA
